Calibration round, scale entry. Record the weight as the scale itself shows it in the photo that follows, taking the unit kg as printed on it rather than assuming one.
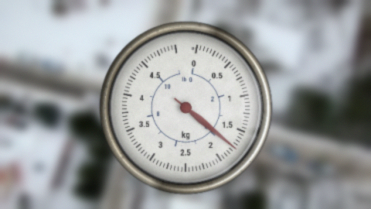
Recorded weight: 1.75 kg
